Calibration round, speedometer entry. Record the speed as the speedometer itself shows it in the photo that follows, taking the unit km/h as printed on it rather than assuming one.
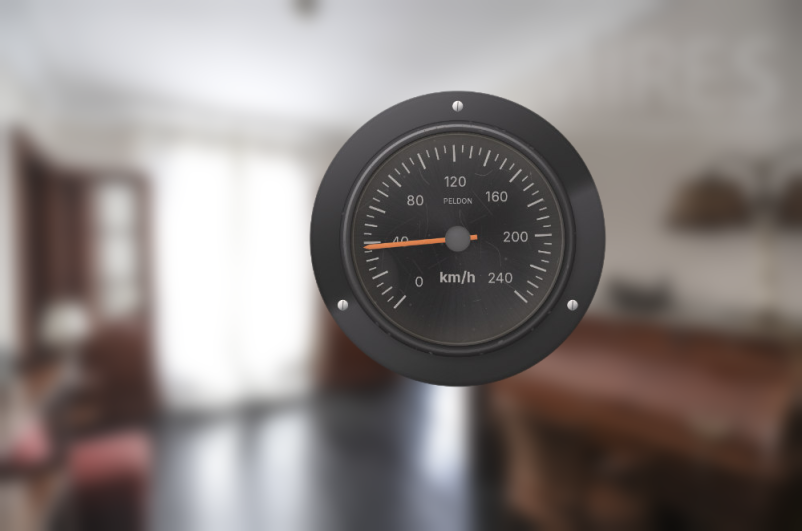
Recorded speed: 37.5 km/h
